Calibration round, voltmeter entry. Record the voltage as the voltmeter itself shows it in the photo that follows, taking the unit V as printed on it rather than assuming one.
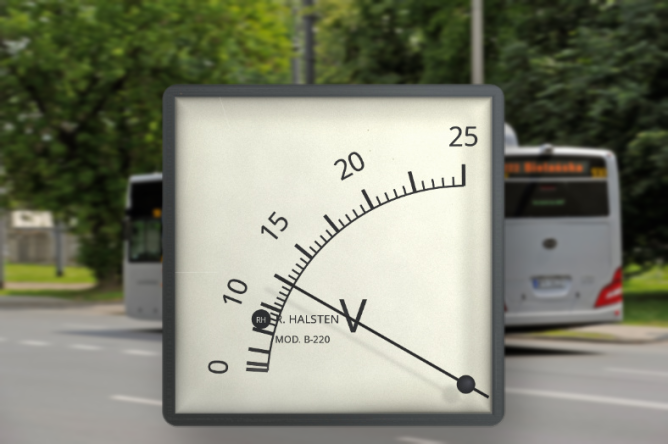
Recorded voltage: 12.5 V
